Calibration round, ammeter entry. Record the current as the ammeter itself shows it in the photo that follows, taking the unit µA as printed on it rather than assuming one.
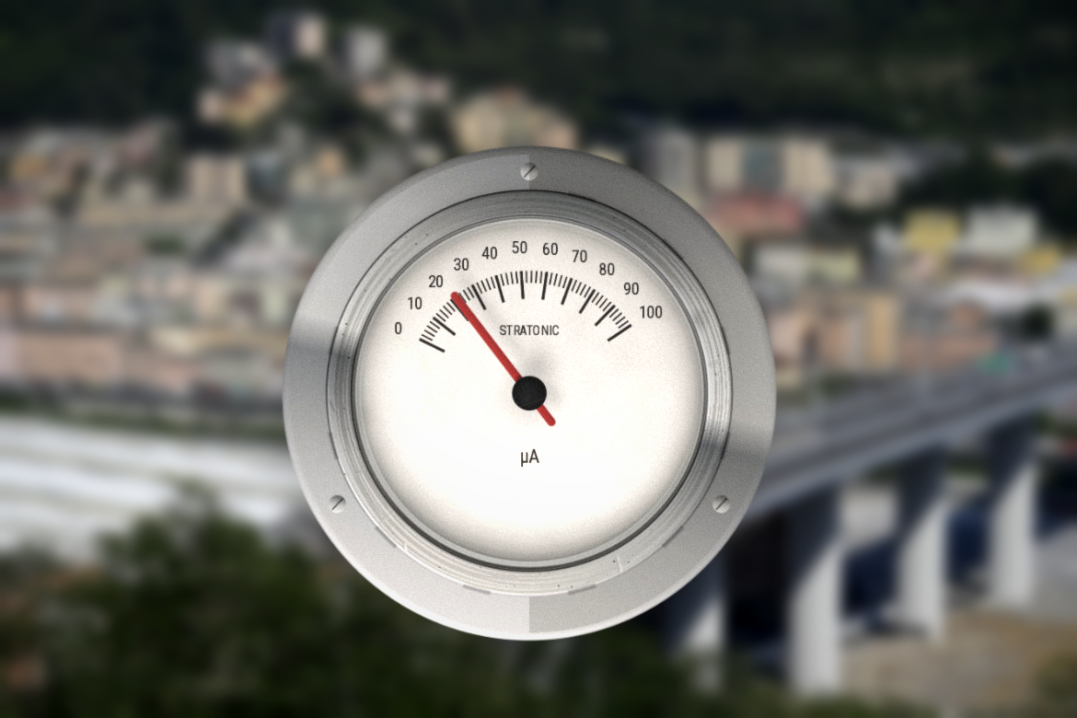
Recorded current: 22 µA
